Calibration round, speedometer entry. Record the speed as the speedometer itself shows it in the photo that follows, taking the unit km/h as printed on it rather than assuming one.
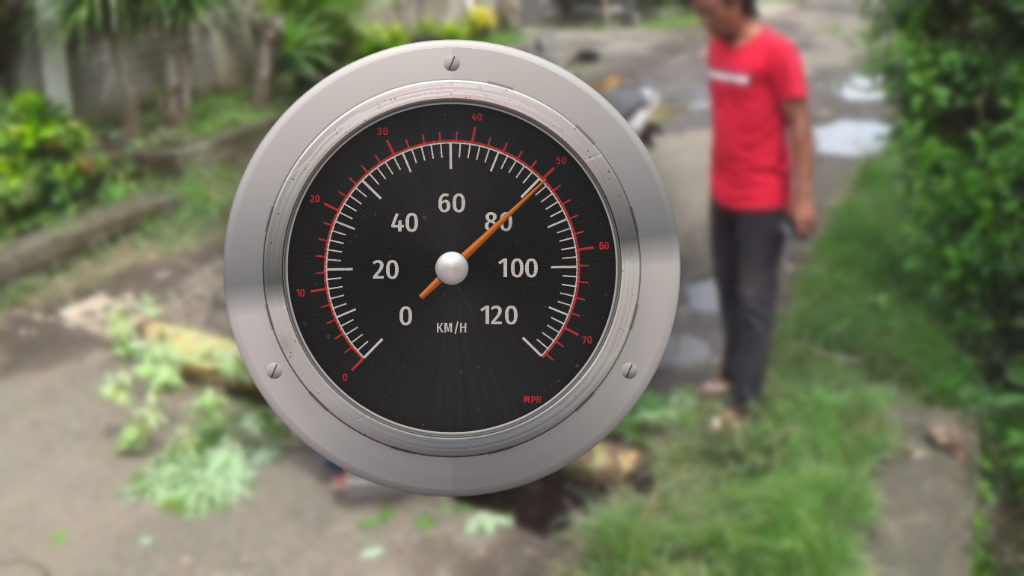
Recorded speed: 81 km/h
